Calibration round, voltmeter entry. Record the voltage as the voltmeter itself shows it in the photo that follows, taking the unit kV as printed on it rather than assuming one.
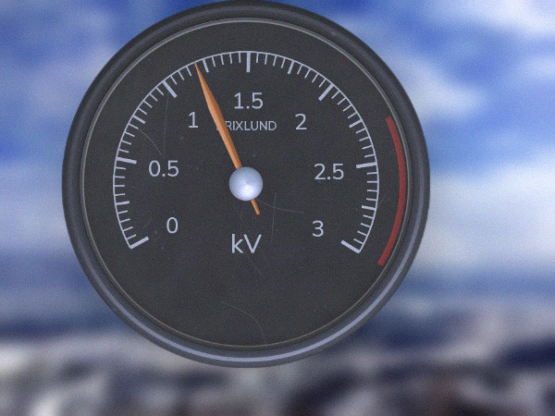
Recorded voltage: 1.2 kV
